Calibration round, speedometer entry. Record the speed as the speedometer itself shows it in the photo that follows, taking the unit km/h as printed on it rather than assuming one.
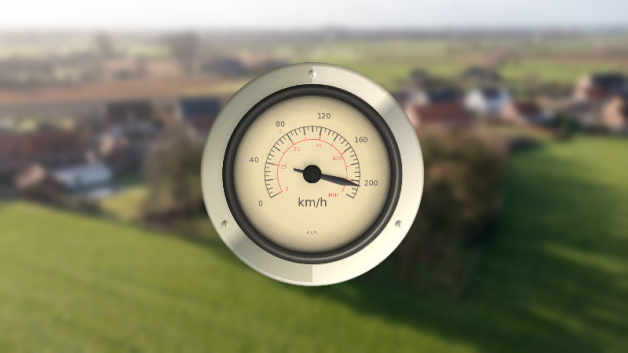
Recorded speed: 205 km/h
